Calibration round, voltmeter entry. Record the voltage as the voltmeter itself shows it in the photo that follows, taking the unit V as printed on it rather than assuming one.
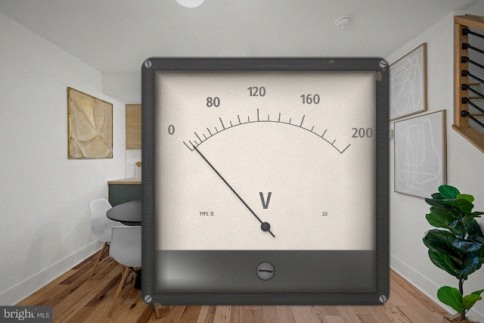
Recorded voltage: 20 V
